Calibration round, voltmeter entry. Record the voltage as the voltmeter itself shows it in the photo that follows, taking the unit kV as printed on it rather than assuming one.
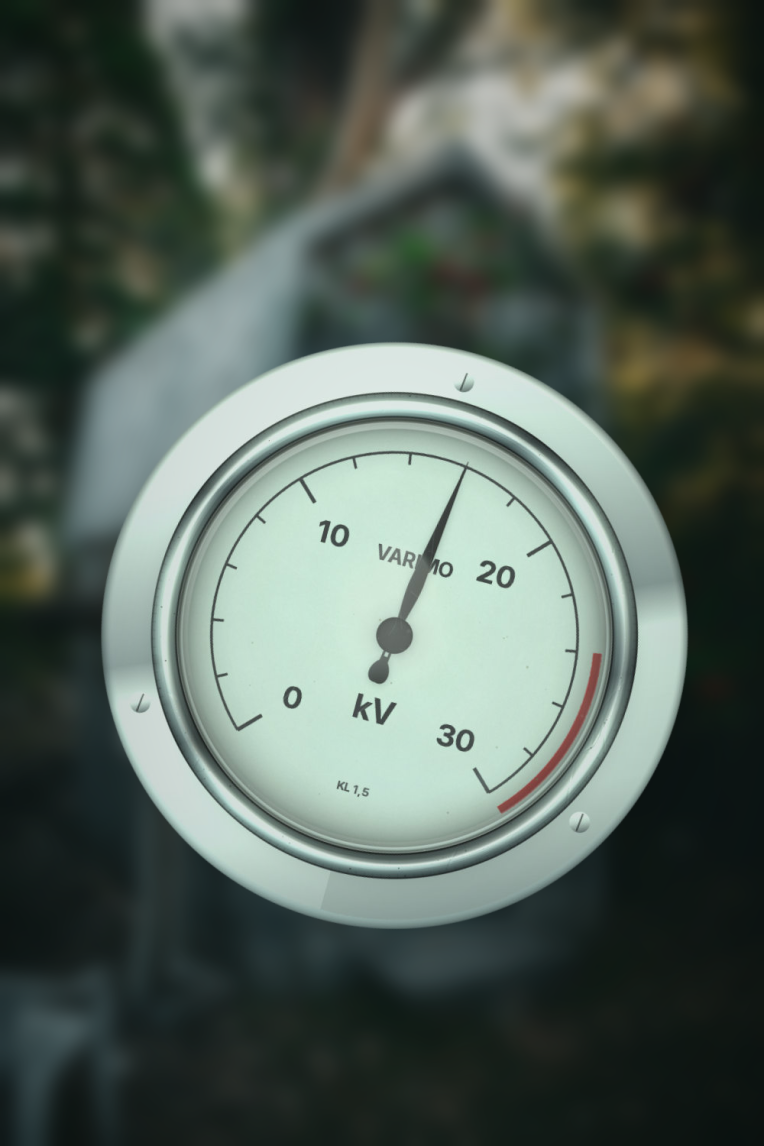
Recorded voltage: 16 kV
